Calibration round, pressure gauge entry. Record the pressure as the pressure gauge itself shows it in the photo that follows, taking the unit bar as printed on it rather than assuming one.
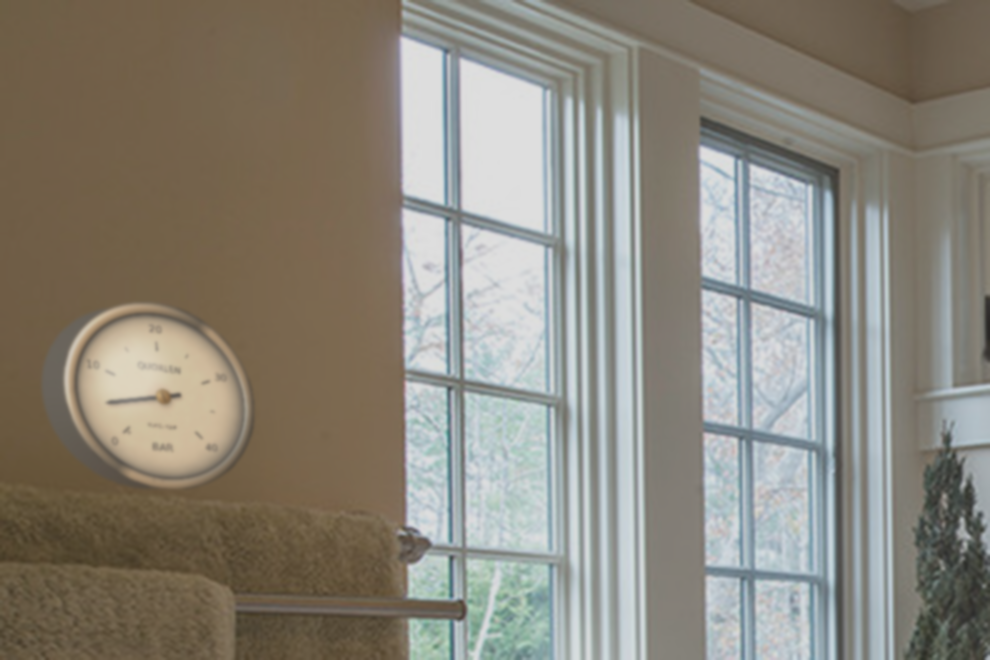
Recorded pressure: 5 bar
